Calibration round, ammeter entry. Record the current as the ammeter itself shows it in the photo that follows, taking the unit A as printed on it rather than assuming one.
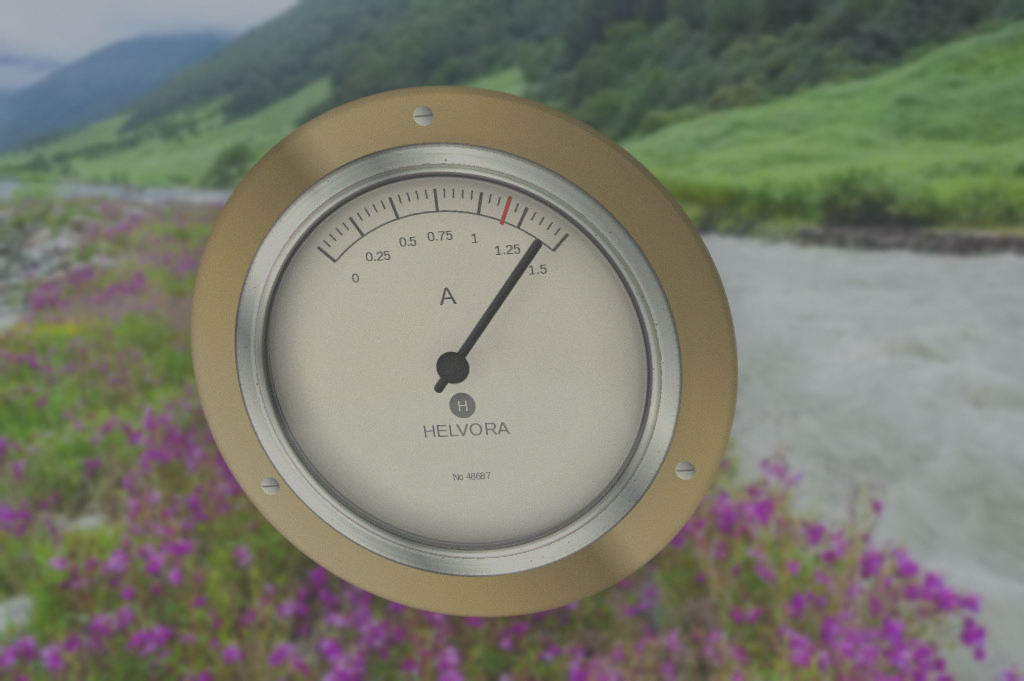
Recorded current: 1.4 A
